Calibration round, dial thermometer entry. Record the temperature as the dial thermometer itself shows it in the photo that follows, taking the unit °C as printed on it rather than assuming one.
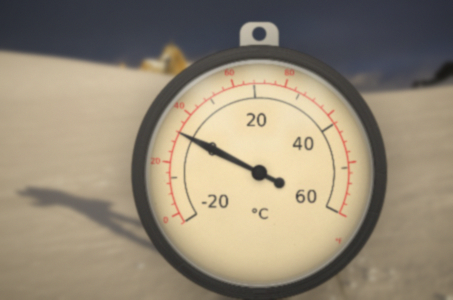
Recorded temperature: 0 °C
